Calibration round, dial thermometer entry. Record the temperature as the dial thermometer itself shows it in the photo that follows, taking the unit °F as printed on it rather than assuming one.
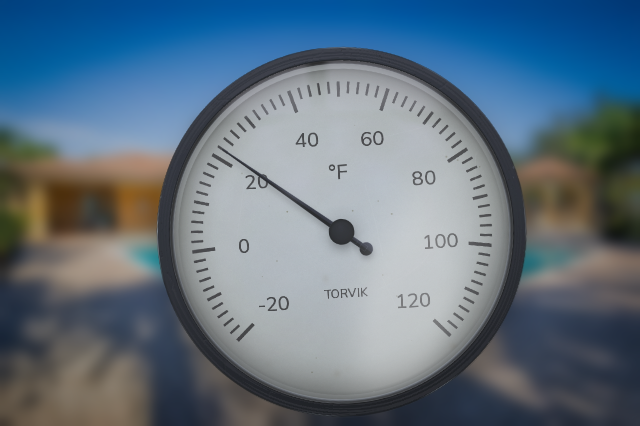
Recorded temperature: 22 °F
